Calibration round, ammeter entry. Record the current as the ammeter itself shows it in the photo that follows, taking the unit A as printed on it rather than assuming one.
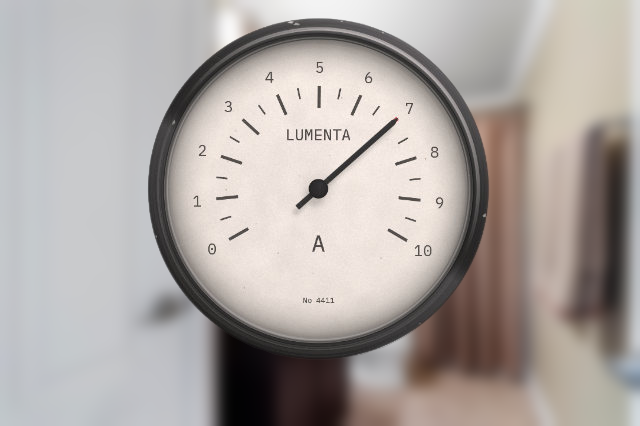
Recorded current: 7 A
